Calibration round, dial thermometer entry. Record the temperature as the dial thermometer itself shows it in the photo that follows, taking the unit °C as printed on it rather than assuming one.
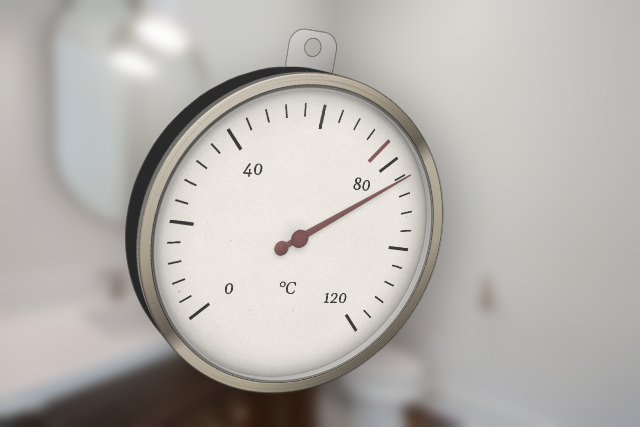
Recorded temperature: 84 °C
